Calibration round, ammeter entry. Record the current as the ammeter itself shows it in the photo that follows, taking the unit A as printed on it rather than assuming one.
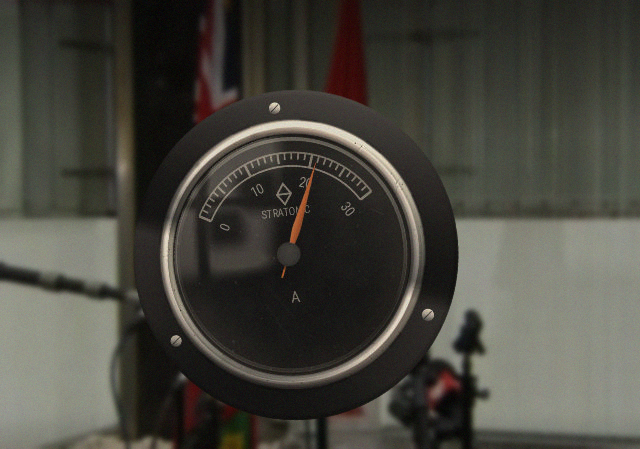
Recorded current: 21 A
